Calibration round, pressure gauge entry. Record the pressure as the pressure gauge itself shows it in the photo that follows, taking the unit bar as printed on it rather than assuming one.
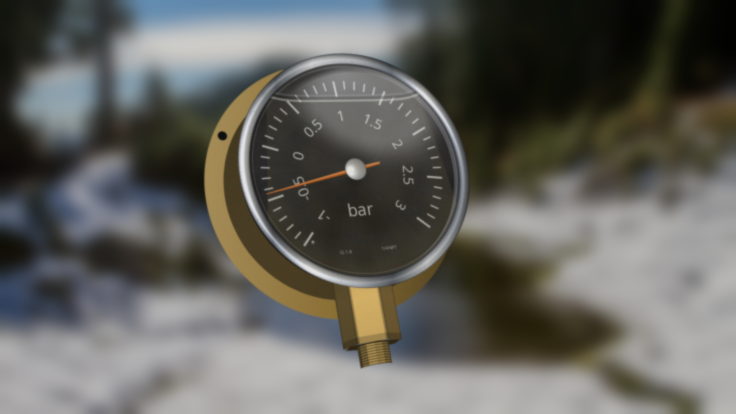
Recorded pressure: -0.45 bar
